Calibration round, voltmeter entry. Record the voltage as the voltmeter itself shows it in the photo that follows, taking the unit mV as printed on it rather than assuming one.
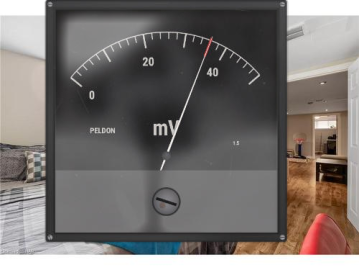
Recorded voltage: 36 mV
